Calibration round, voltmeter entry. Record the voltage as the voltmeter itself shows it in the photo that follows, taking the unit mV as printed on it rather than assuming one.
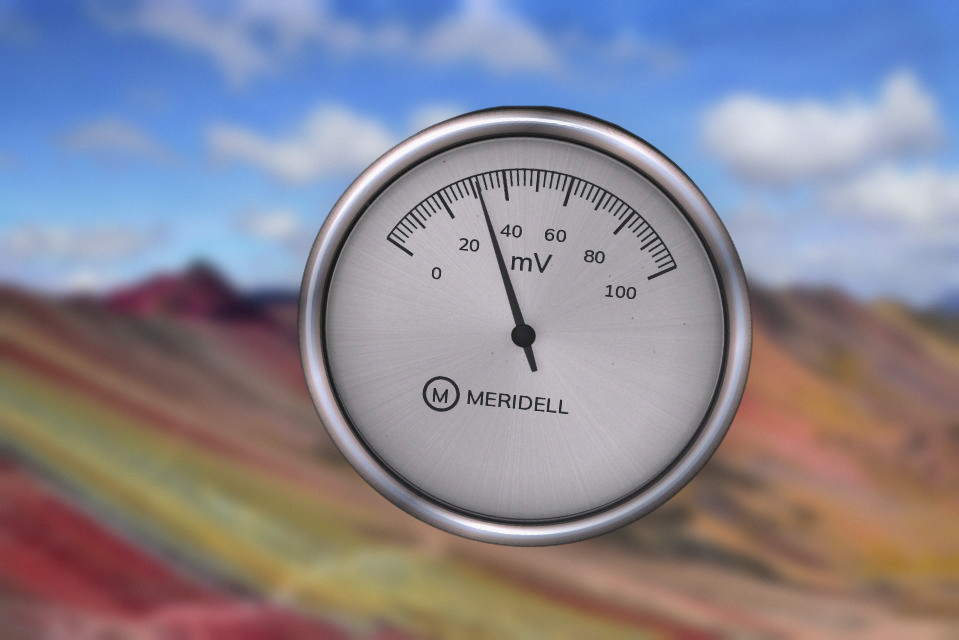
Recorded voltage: 32 mV
